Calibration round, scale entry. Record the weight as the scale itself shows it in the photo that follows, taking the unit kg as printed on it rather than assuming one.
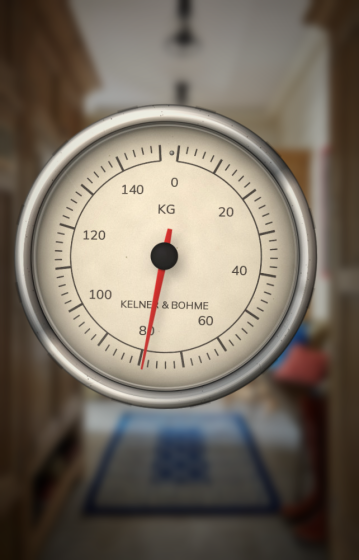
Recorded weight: 79 kg
